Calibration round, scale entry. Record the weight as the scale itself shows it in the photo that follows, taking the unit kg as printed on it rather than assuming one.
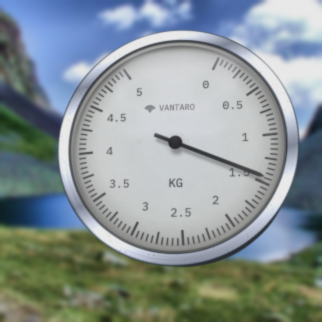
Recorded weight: 1.45 kg
